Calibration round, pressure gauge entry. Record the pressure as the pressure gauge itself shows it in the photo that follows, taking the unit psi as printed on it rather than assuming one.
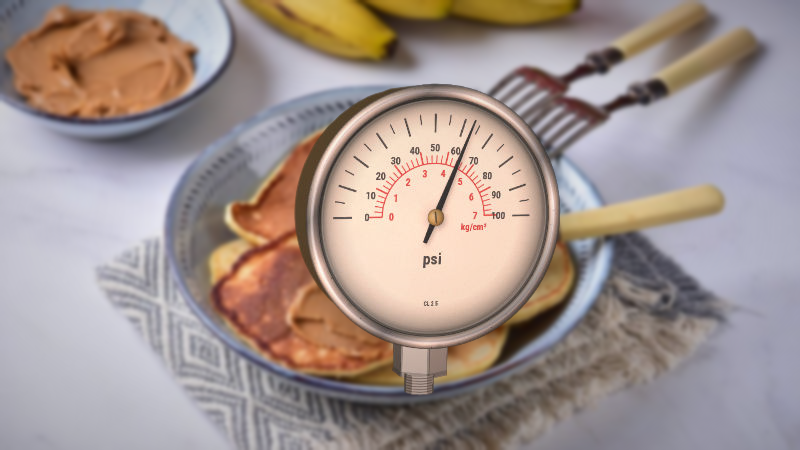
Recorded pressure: 62.5 psi
